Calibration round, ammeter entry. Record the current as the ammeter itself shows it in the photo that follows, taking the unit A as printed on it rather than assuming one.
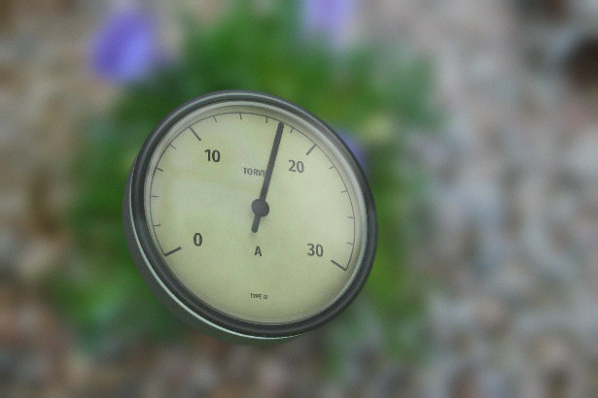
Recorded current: 17 A
